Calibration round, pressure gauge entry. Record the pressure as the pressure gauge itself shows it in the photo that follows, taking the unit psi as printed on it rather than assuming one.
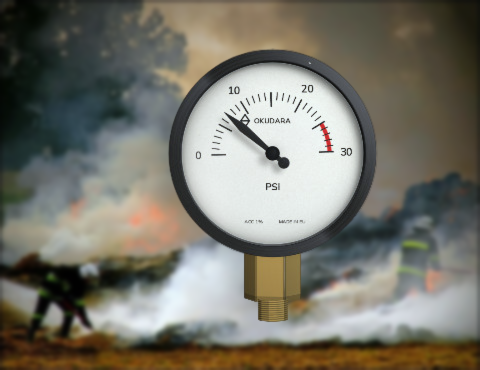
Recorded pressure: 7 psi
